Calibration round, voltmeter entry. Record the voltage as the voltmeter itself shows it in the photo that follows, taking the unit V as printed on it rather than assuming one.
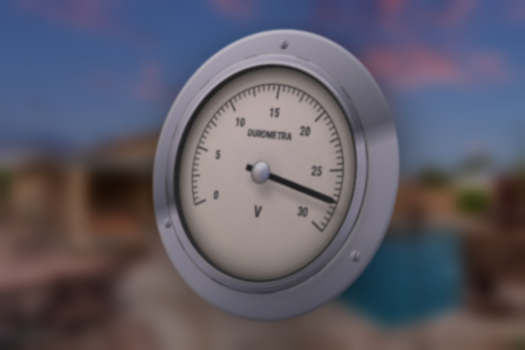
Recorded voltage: 27.5 V
